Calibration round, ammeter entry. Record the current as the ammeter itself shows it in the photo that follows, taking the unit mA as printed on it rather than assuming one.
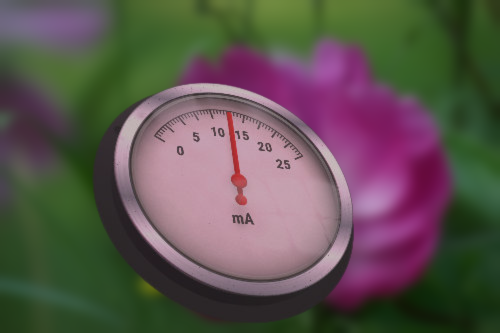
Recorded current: 12.5 mA
